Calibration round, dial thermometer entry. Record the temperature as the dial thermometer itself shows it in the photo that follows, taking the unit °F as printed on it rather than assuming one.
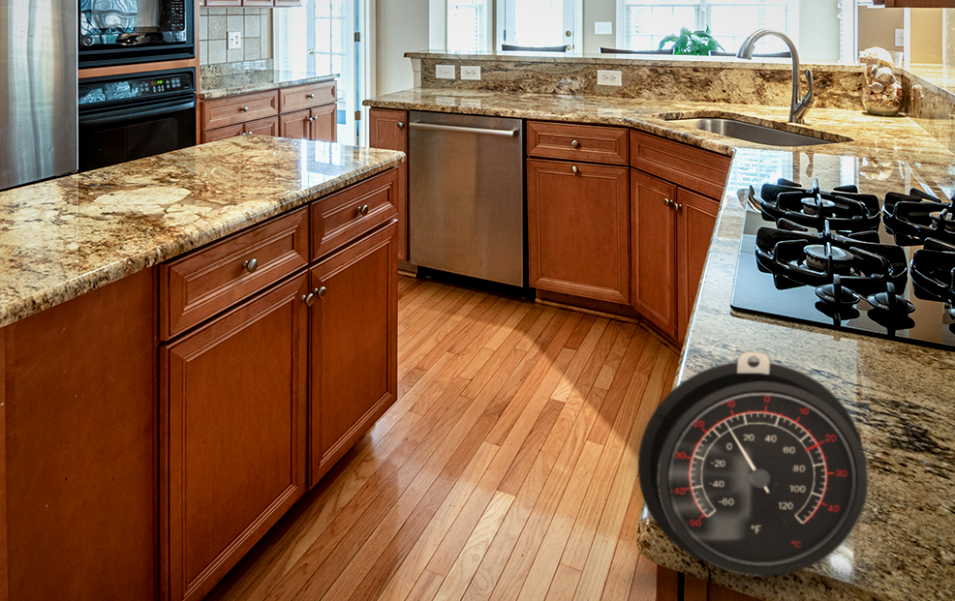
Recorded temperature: 8 °F
